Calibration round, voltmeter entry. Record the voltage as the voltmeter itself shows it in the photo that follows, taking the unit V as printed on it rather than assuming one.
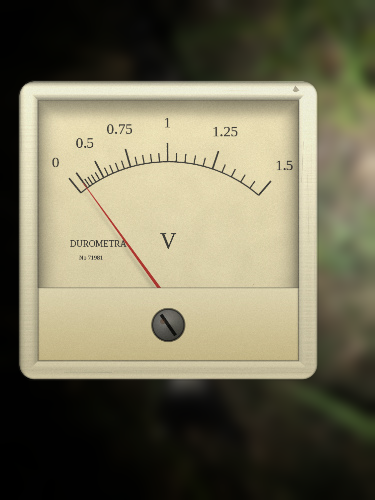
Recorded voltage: 0.25 V
